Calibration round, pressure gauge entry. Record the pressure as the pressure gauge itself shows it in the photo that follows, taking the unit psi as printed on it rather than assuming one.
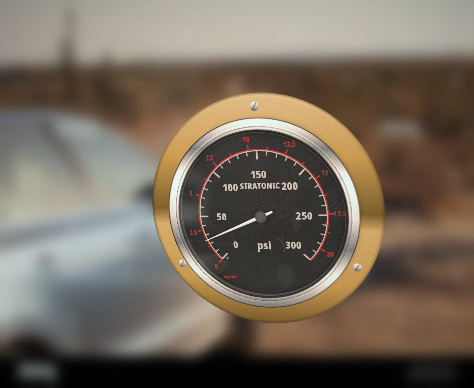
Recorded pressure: 25 psi
